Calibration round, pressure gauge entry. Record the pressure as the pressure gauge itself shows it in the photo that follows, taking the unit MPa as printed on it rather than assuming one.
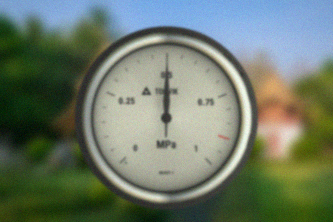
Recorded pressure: 0.5 MPa
